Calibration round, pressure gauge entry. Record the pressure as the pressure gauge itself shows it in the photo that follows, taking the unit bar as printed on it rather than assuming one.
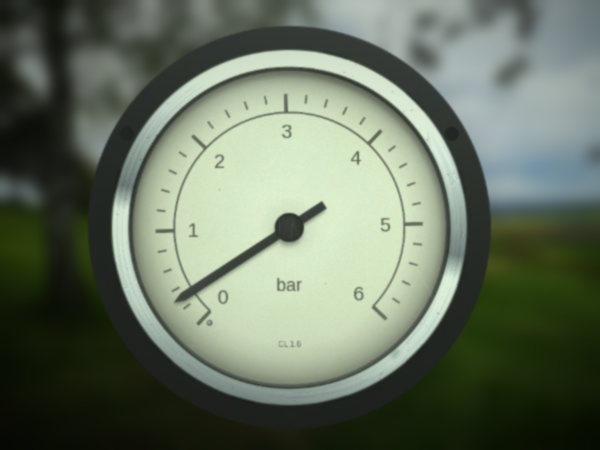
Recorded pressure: 0.3 bar
